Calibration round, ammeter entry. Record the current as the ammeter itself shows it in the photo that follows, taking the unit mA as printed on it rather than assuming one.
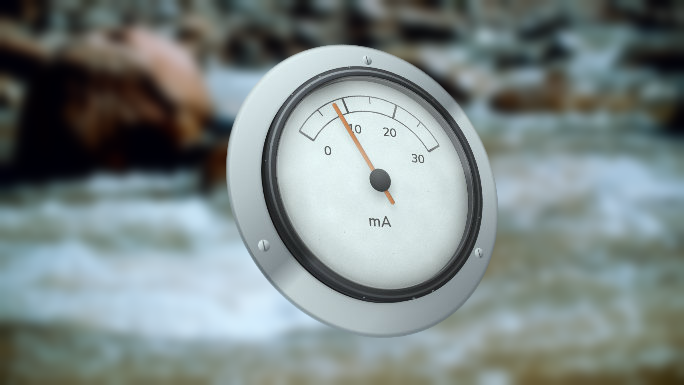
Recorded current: 7.5 mA
